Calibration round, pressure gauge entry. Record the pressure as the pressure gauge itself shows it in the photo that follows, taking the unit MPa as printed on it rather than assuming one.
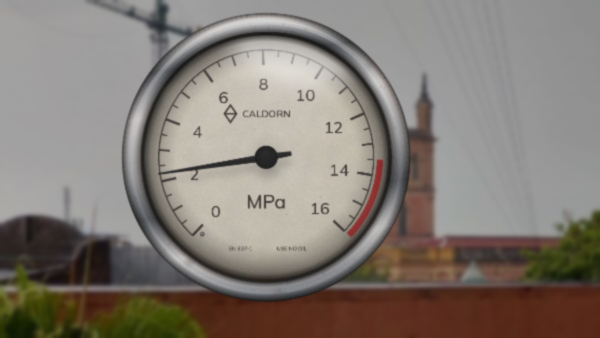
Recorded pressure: 2.25 MPa
